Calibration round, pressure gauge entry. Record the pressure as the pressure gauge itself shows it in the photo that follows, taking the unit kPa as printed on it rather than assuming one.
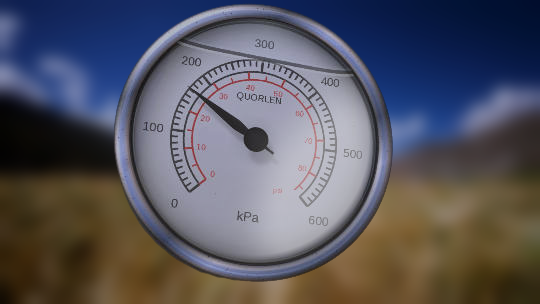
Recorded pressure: 170 kPa
